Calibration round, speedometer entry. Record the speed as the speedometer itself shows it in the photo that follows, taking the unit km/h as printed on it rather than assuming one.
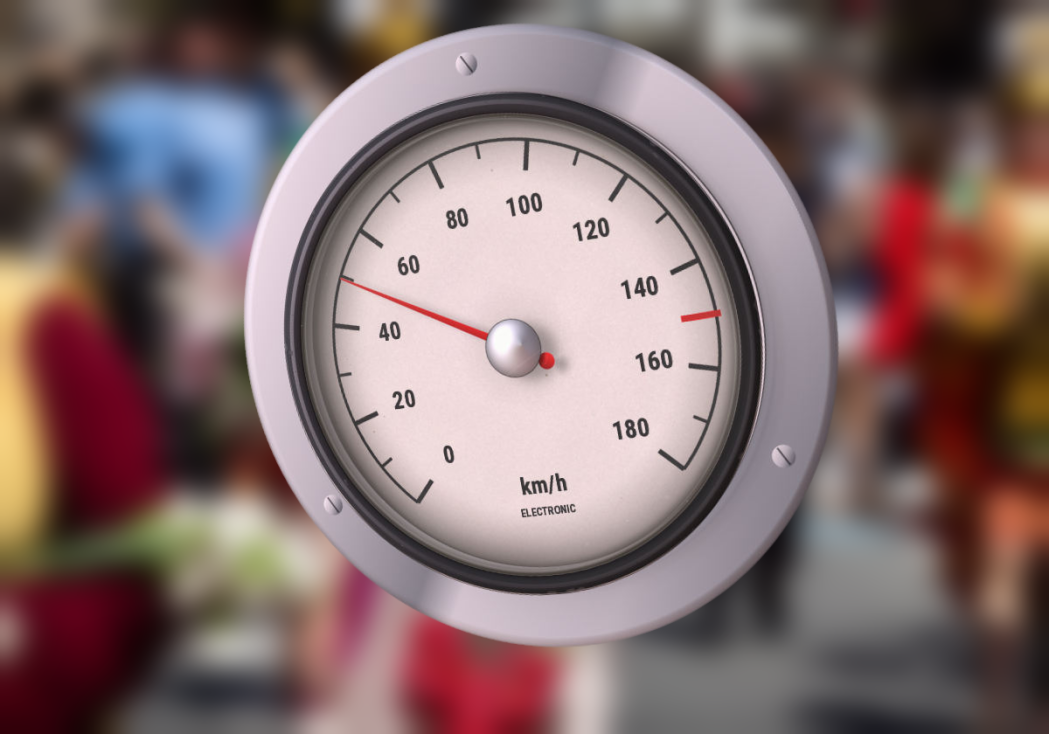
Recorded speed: 50 km/h
